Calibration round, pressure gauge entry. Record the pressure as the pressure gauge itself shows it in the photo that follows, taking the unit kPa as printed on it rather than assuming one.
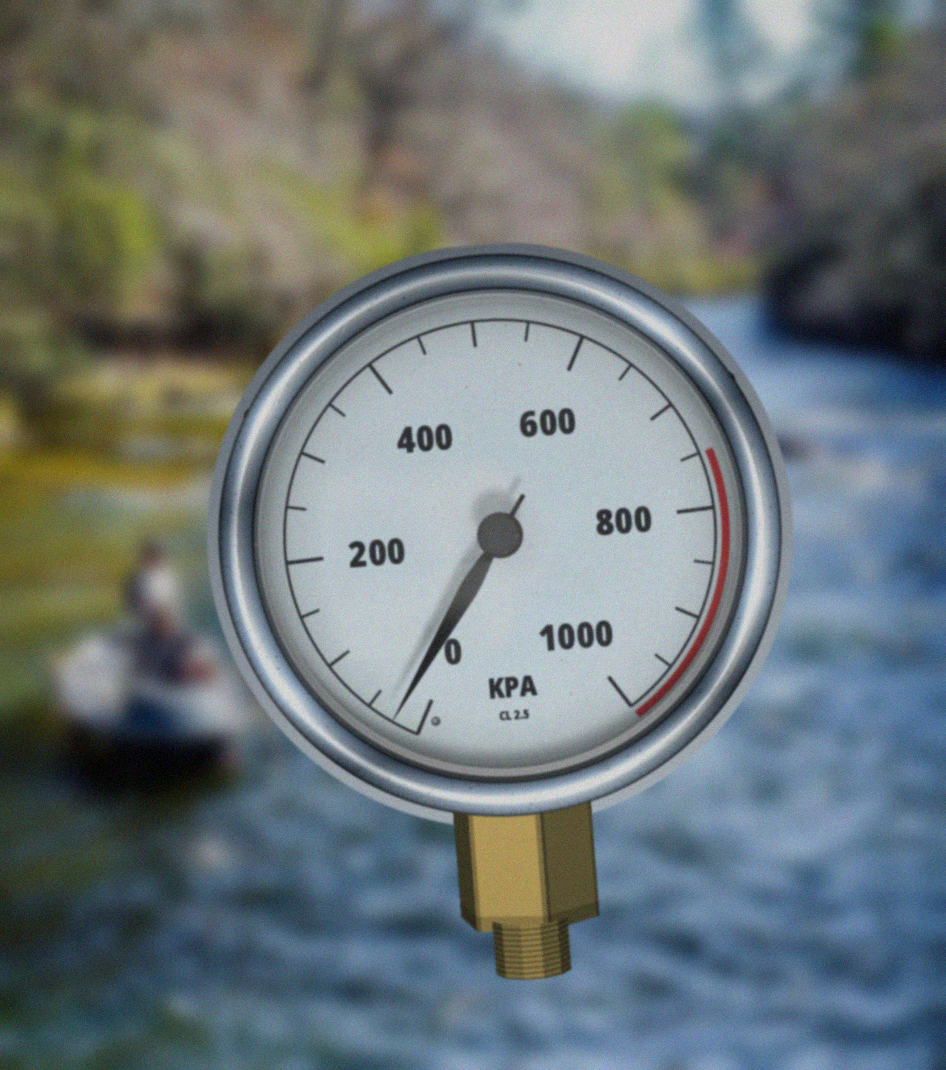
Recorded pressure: 25 kPa
